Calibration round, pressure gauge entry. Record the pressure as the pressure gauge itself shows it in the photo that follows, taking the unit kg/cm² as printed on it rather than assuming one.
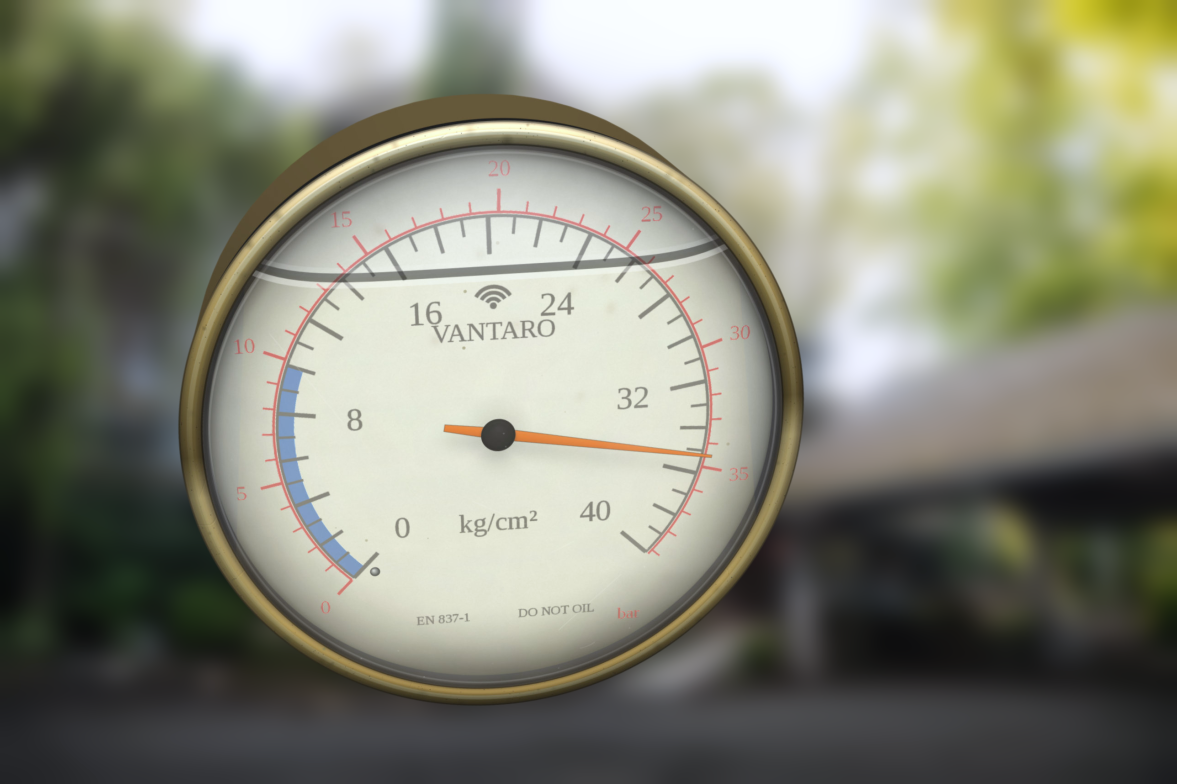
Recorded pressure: 35 kg/cm²
